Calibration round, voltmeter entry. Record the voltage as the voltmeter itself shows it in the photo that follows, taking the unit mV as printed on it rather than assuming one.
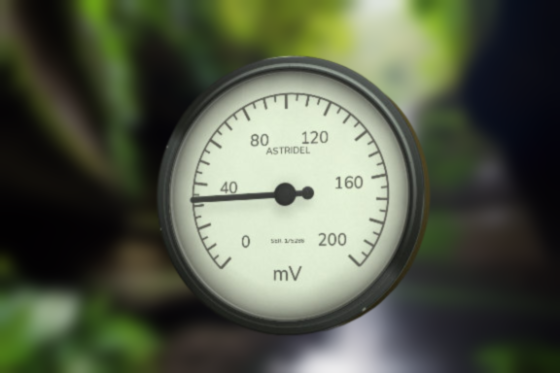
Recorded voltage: 32.5 mV
